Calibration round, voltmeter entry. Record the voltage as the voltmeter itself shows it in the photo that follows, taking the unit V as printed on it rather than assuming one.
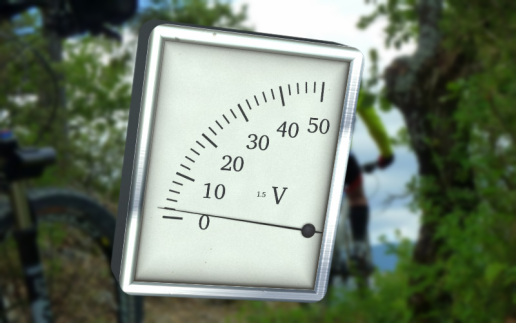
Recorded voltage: 2 V
